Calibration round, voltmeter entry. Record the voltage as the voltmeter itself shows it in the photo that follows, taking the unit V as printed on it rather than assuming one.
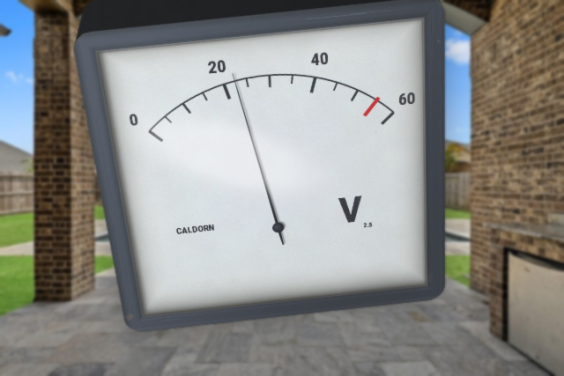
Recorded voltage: 22.5 V
